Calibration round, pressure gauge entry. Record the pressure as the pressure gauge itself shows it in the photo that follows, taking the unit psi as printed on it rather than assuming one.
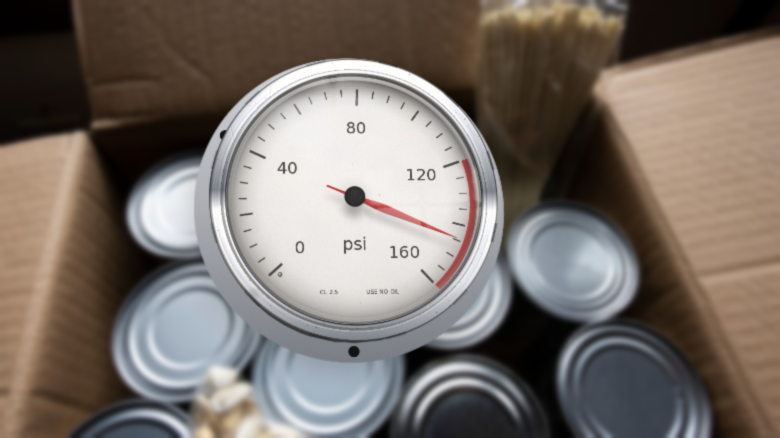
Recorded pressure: 145 psi
